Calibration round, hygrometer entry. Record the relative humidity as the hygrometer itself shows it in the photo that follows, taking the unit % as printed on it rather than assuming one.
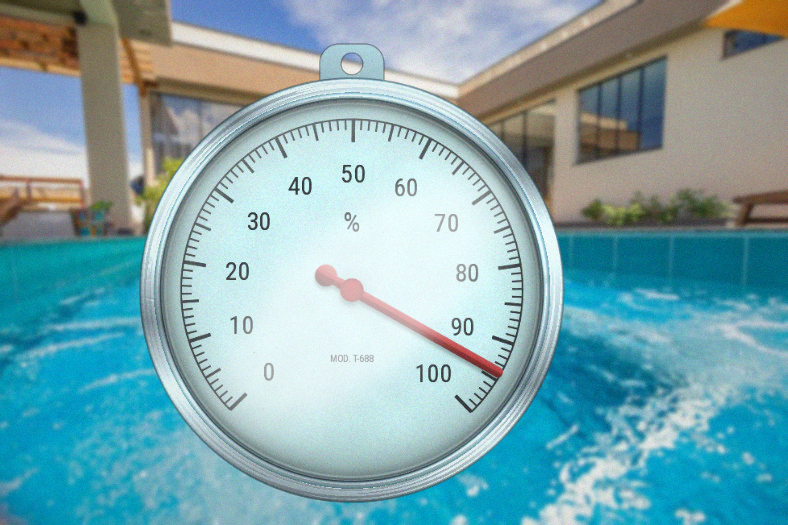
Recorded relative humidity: 94 %
